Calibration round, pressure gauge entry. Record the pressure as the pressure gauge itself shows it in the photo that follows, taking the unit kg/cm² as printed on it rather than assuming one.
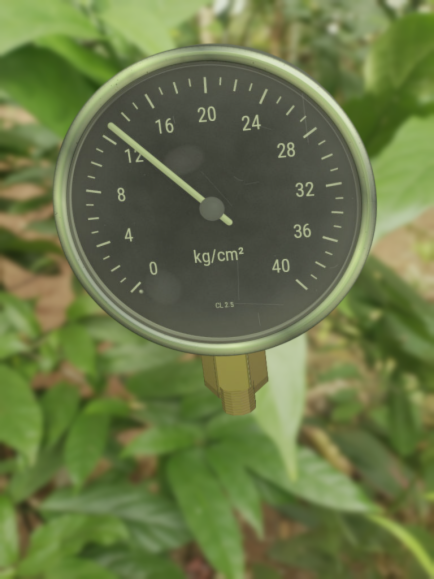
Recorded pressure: 13 kg/cm²
